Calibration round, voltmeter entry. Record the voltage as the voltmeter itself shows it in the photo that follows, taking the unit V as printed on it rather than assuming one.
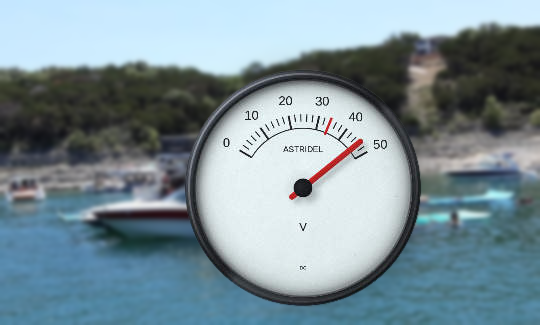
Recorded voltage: 46 V
